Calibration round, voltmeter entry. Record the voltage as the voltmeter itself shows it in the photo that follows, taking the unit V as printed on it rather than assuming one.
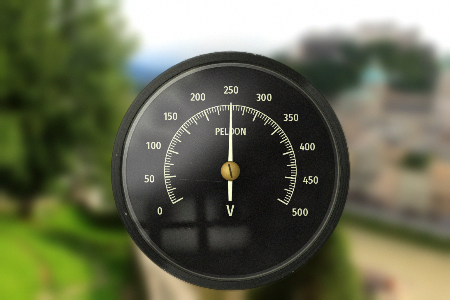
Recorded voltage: 250 V
